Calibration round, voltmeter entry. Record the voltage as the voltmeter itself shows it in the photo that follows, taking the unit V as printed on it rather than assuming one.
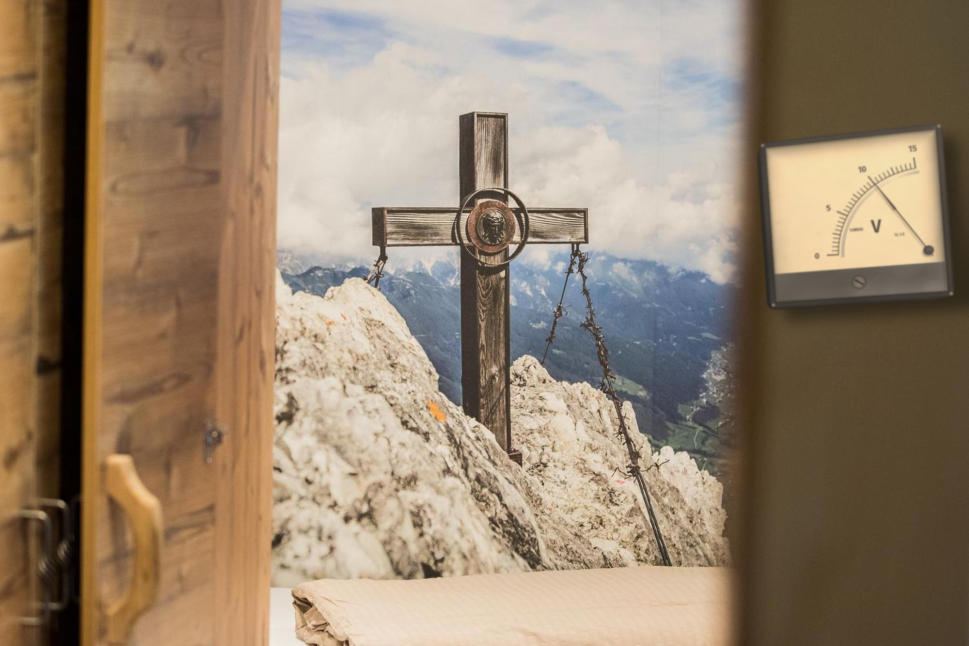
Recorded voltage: 10 V
